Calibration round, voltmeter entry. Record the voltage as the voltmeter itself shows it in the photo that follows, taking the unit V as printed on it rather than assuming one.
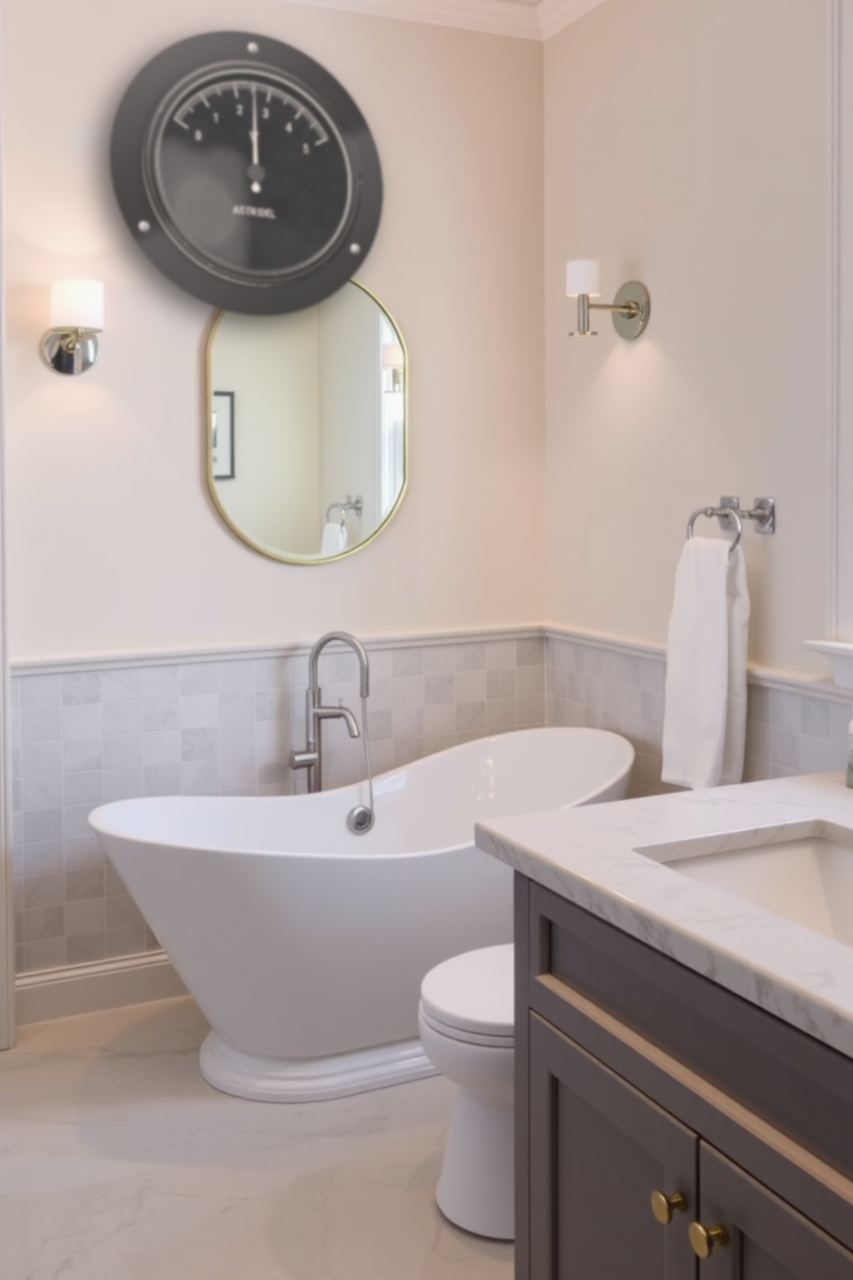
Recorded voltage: 2.5 V
